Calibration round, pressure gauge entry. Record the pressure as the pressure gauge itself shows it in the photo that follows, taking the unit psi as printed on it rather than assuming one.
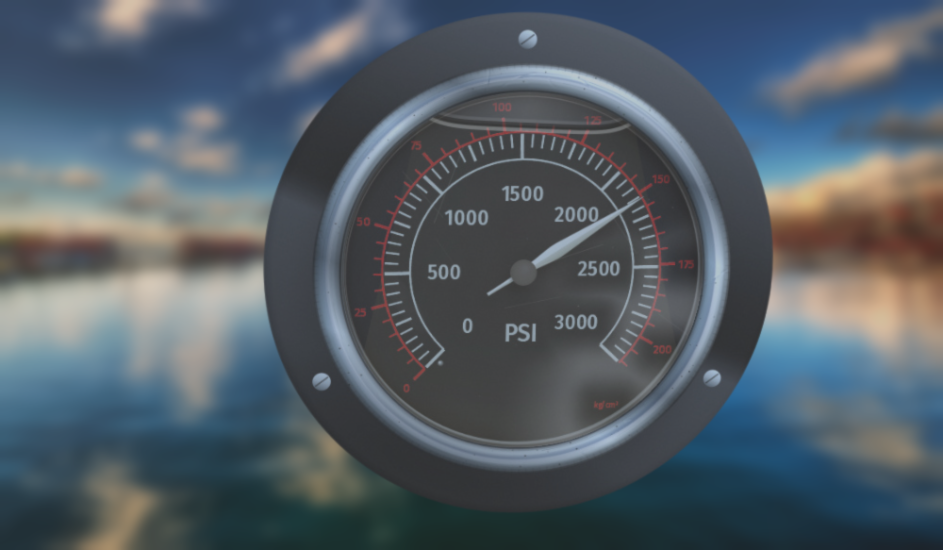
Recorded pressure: 2150 psi
